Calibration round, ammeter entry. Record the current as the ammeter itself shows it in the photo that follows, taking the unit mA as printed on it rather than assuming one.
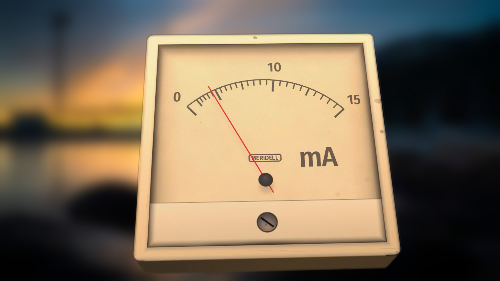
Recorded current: 4.5 mA
